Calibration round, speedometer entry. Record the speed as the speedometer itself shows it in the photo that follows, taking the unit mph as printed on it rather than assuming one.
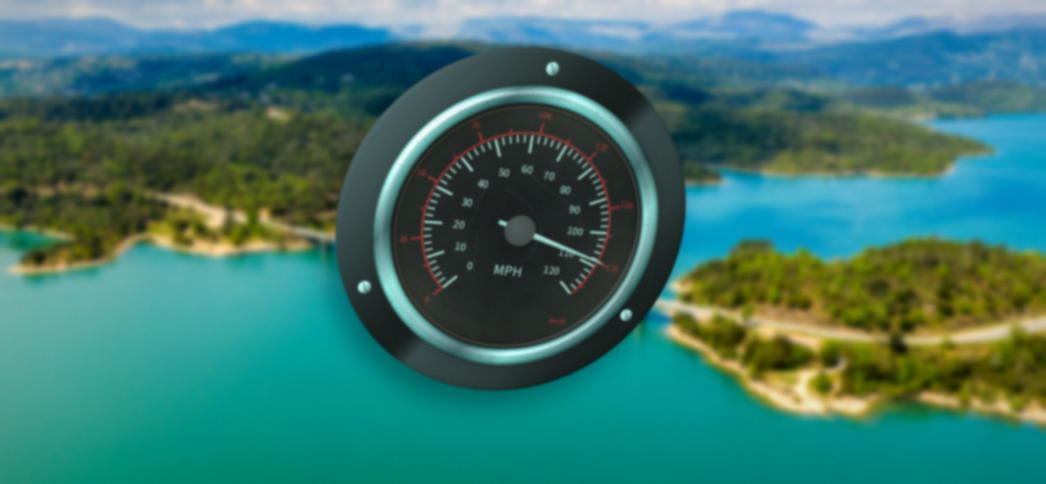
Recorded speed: 108 mph
